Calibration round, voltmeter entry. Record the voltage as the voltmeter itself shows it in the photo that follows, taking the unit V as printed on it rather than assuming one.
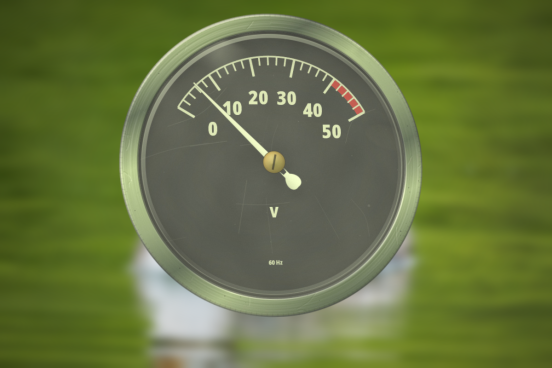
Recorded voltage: 6 V
